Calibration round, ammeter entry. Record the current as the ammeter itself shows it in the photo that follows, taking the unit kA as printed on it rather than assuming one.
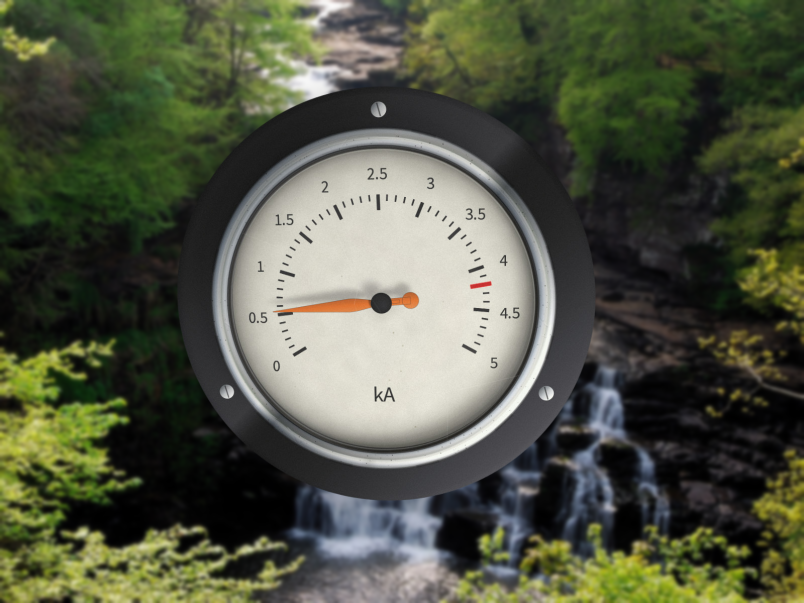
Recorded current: 0.55 kA
